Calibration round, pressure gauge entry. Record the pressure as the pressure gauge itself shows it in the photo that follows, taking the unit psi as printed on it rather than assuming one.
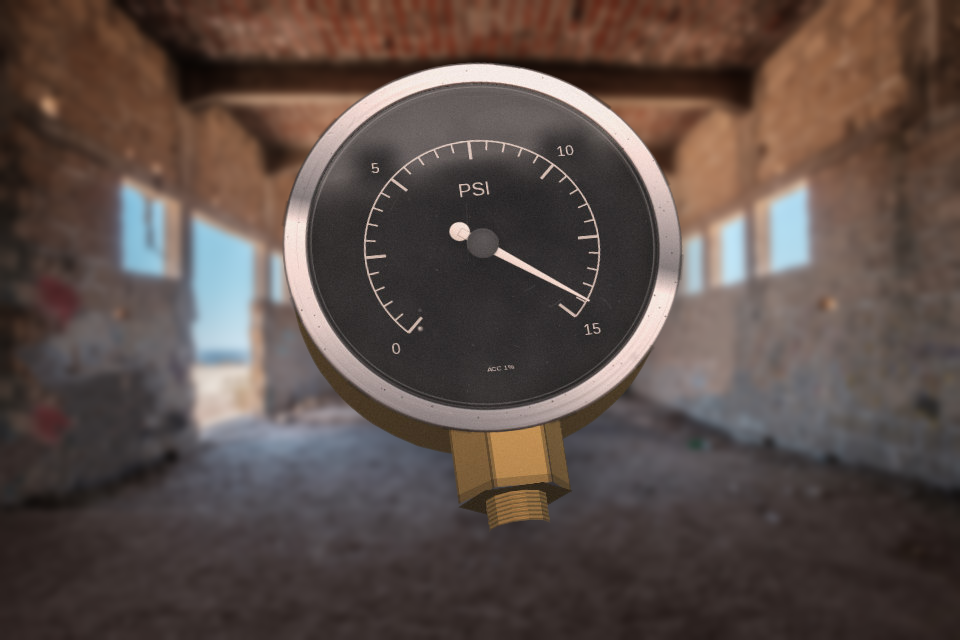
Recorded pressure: 14.5 psi
